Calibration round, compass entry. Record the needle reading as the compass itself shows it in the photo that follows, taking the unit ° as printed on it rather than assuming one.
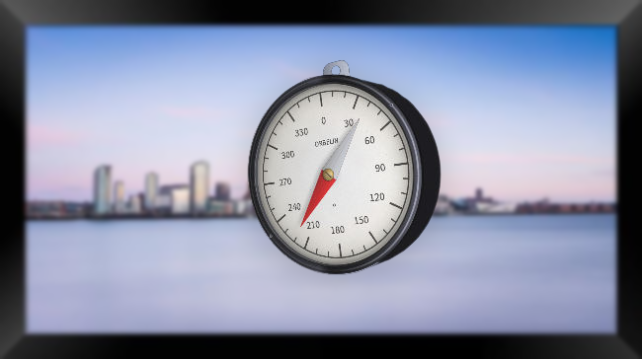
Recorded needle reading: 220 °
